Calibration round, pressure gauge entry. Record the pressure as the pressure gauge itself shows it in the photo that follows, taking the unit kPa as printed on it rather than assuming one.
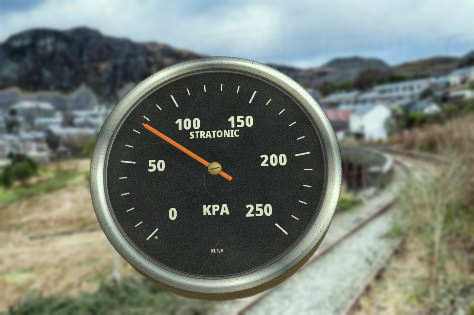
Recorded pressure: 75 kPa
